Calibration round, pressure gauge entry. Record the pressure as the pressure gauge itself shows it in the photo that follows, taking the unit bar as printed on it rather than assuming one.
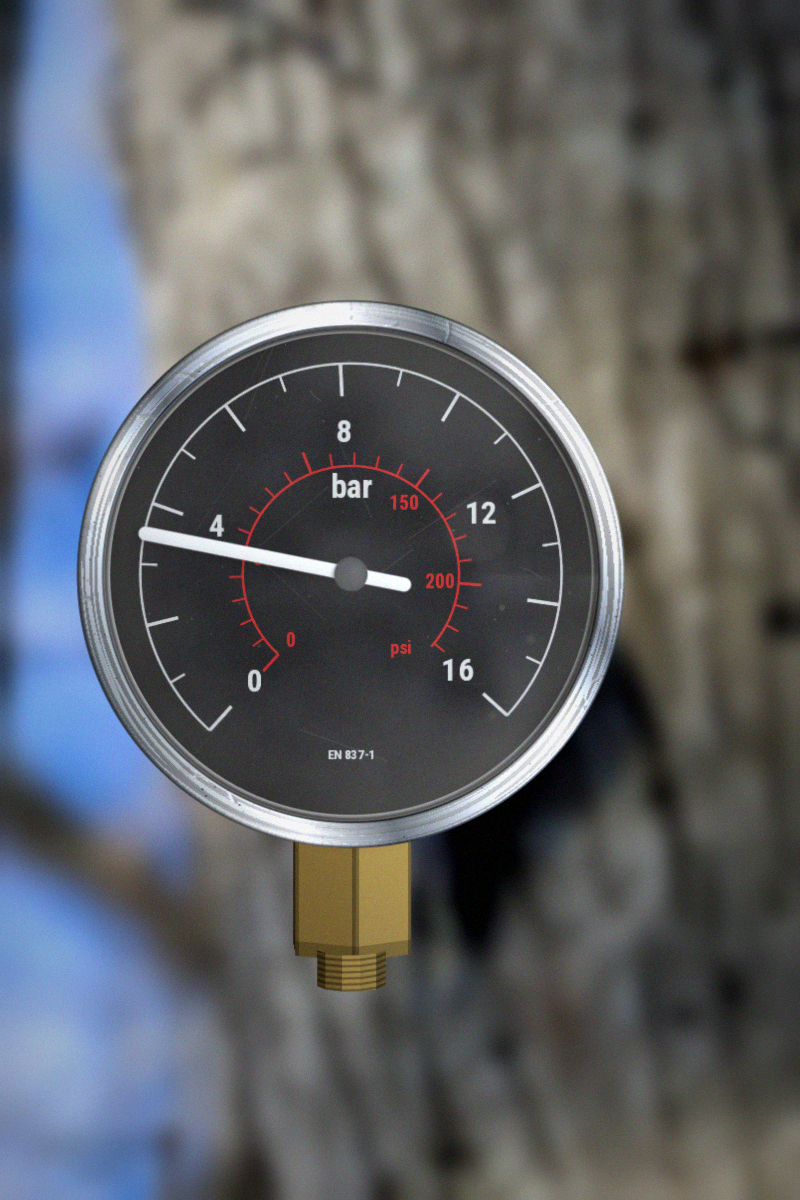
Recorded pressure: 3.5 bar
